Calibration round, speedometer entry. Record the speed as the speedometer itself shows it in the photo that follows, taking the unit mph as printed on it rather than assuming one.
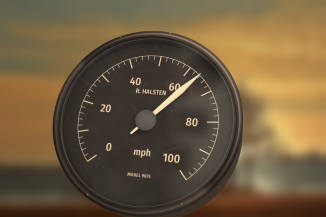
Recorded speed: 64 mph
